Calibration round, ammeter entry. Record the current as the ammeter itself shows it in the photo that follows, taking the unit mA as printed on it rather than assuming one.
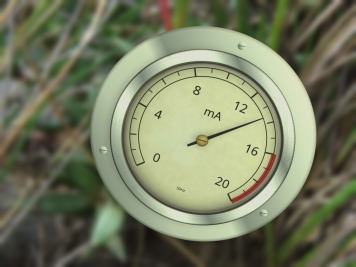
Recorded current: 13.5 mA
